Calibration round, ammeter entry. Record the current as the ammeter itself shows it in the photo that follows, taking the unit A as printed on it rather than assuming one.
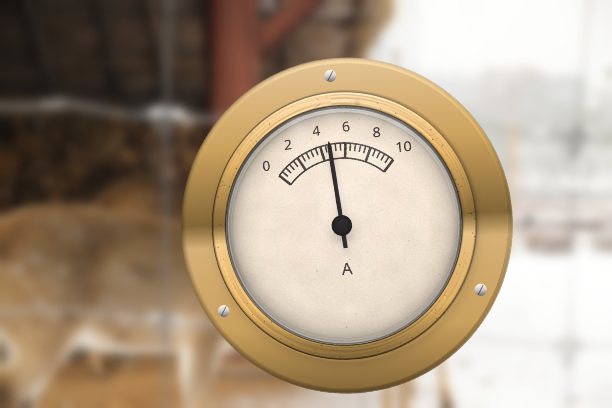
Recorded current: 4.8 A
